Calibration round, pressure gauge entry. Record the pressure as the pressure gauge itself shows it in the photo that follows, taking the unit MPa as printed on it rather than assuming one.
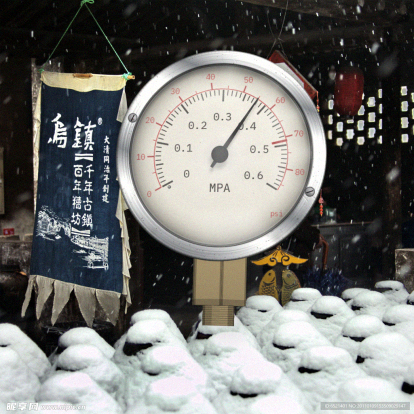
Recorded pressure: 0.38 MPa
